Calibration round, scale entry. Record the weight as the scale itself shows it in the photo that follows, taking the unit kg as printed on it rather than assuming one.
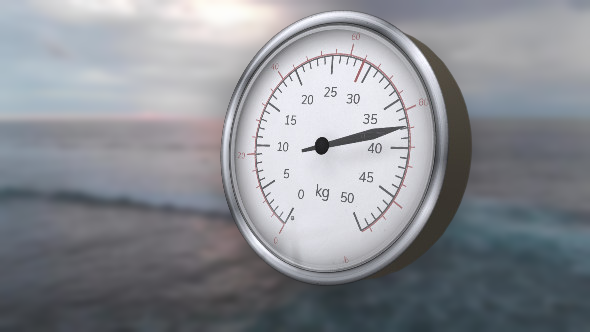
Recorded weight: 38 kg
